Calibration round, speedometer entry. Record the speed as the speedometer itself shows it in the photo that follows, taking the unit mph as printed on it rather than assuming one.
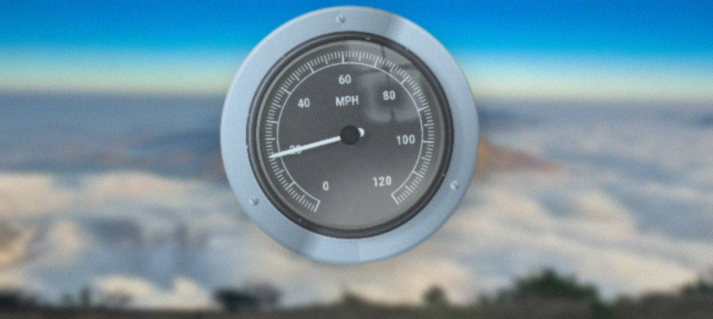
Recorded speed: 20 mph
